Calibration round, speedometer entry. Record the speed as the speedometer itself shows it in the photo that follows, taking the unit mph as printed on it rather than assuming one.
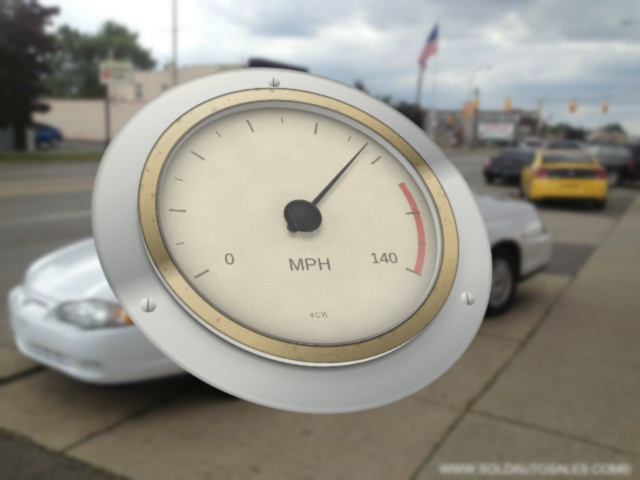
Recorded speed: 95 mph
